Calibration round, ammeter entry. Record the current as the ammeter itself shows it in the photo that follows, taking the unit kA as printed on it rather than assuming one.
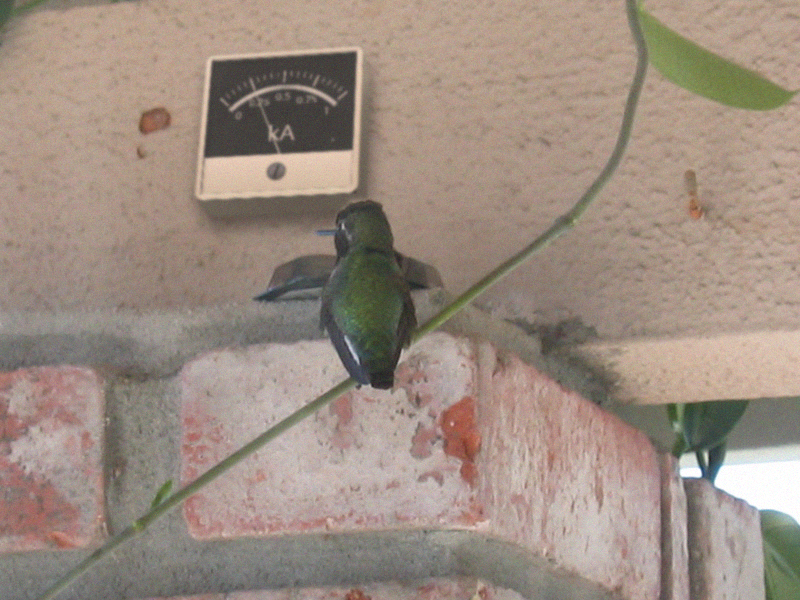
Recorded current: 0.25 kA
